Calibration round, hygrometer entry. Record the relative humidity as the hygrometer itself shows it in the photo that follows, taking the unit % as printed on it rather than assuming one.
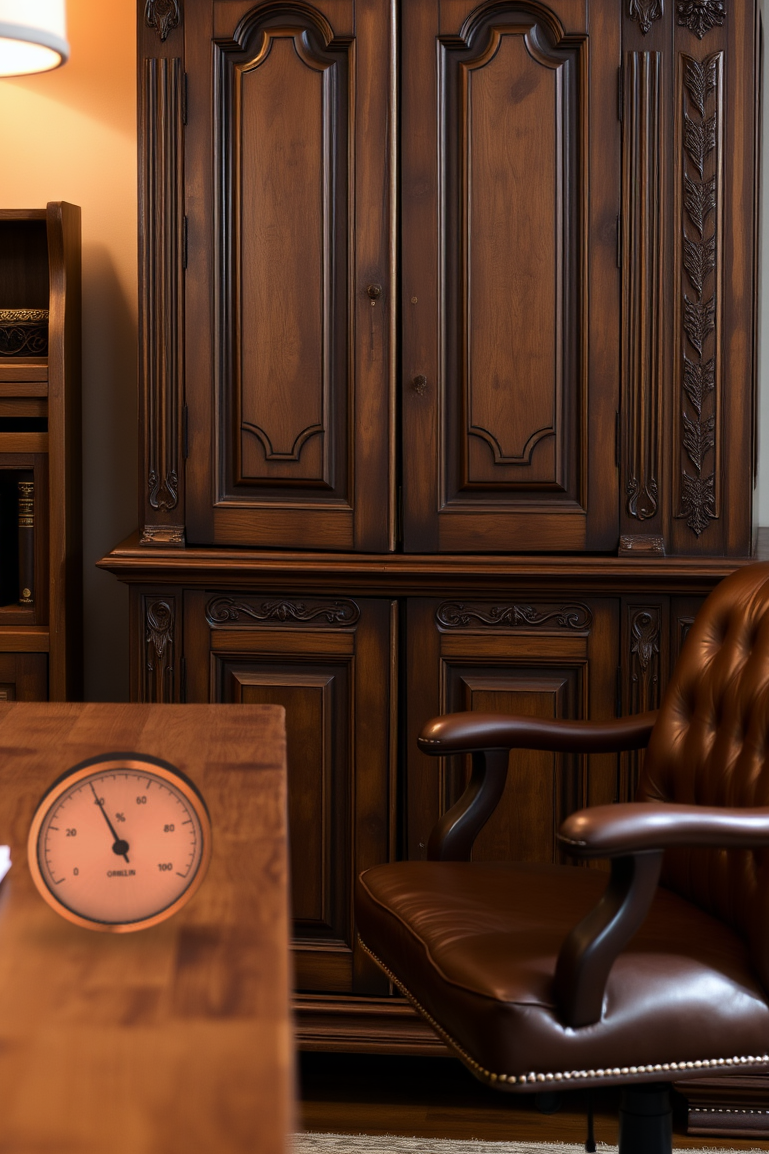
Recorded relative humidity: 40 %
